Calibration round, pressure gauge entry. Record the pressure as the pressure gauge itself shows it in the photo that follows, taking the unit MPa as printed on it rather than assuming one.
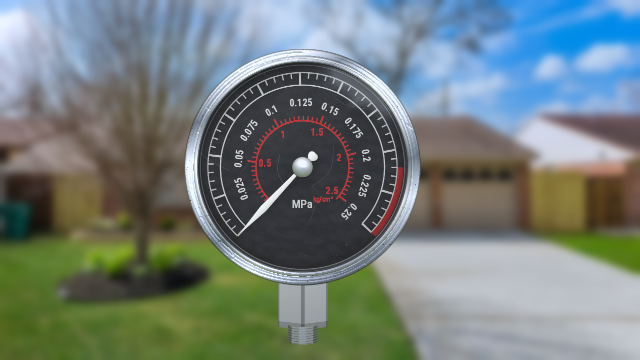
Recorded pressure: 0 MPa
